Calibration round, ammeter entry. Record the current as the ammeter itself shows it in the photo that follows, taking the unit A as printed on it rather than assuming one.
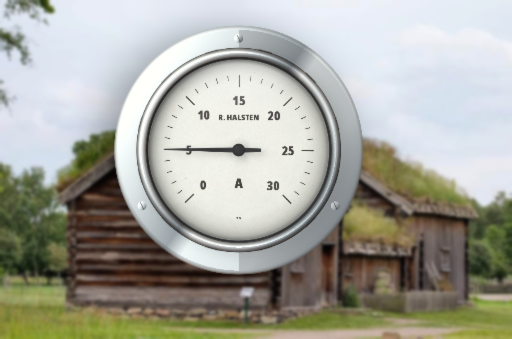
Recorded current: 5 A
